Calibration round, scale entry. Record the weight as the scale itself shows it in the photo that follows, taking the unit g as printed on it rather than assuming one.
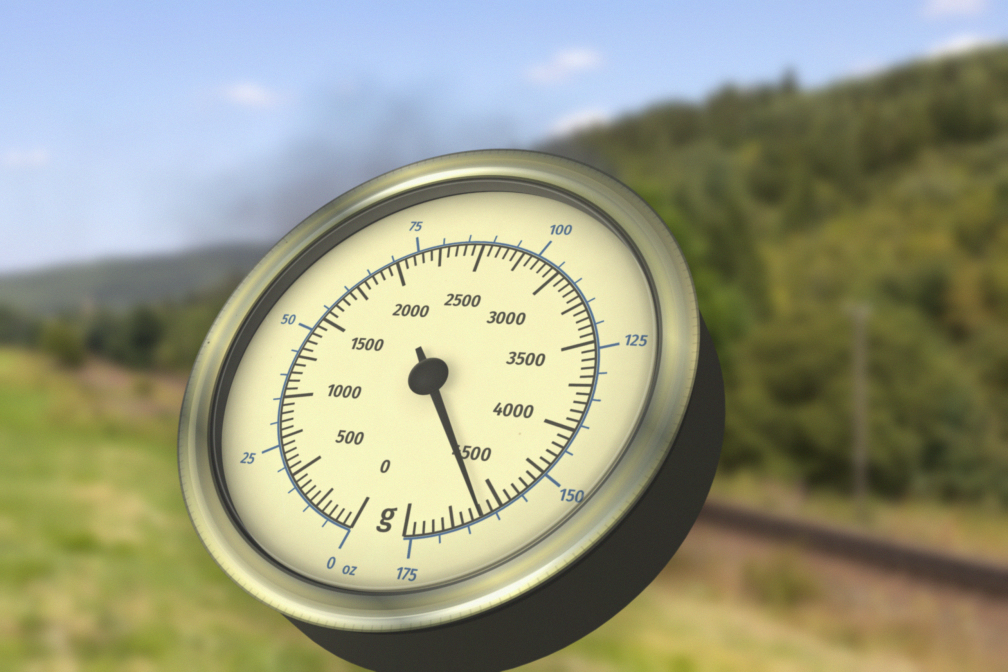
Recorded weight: 4600 g
